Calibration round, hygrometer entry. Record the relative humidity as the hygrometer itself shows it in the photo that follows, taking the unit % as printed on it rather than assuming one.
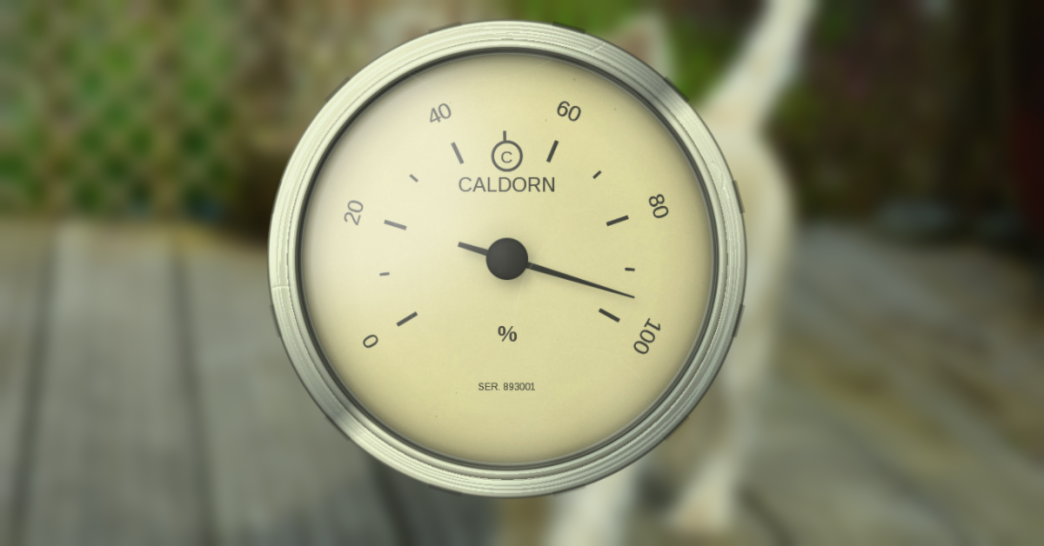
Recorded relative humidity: 95 %
